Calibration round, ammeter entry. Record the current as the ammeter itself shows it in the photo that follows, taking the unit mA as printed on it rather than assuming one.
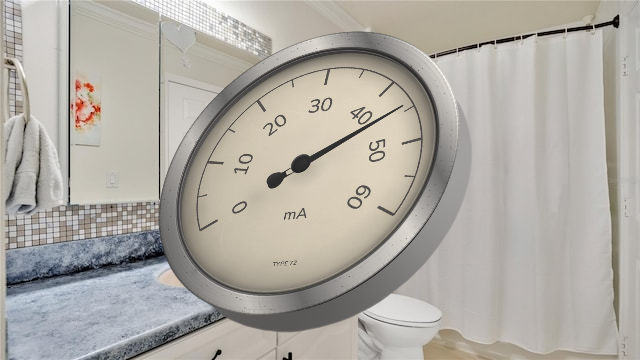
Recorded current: 45 mA
